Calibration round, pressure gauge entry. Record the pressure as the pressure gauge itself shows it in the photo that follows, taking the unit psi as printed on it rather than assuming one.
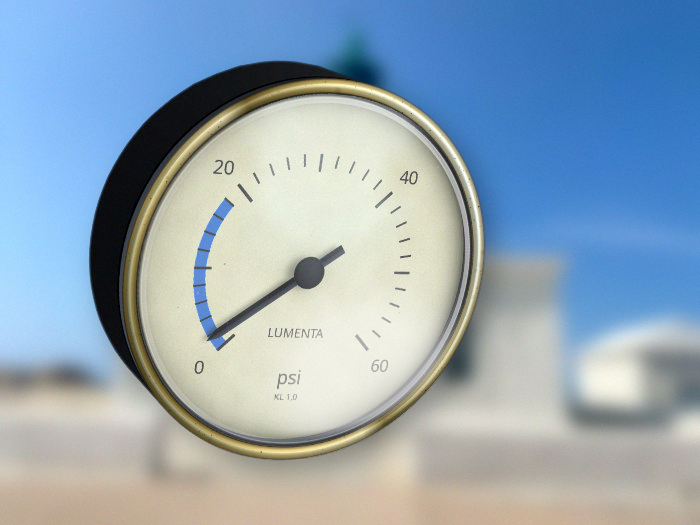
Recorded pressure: 2 psi
